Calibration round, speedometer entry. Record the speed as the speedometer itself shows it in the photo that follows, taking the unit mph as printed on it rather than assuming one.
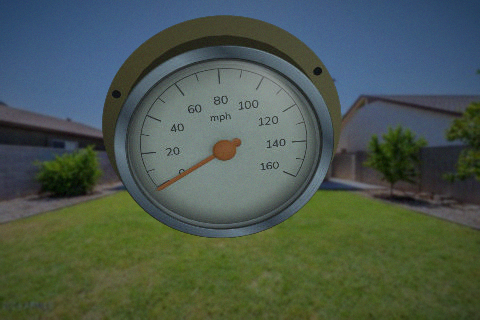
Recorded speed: 0 mph
